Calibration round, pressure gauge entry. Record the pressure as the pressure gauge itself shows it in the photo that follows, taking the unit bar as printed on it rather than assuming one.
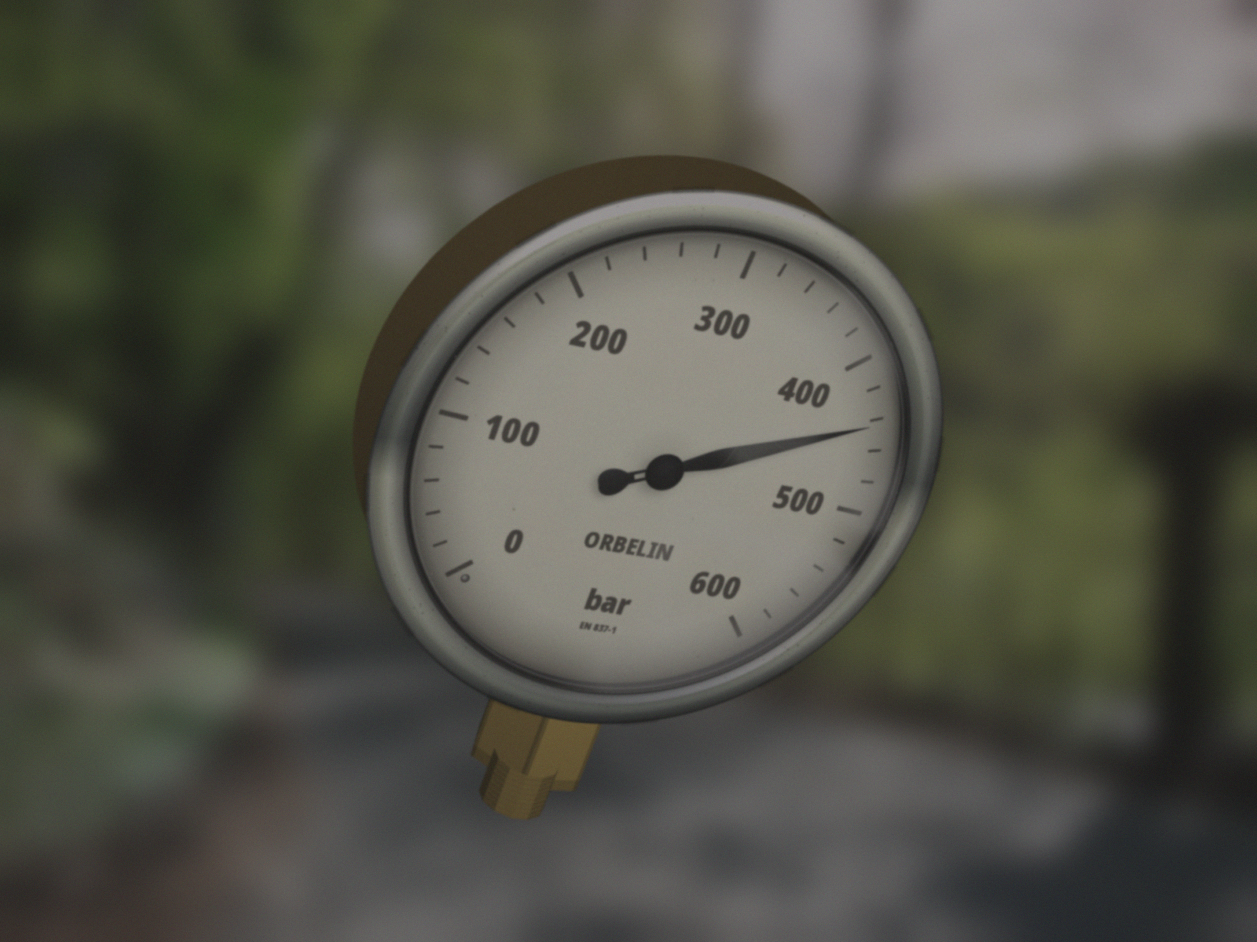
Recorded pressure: 440 bar
